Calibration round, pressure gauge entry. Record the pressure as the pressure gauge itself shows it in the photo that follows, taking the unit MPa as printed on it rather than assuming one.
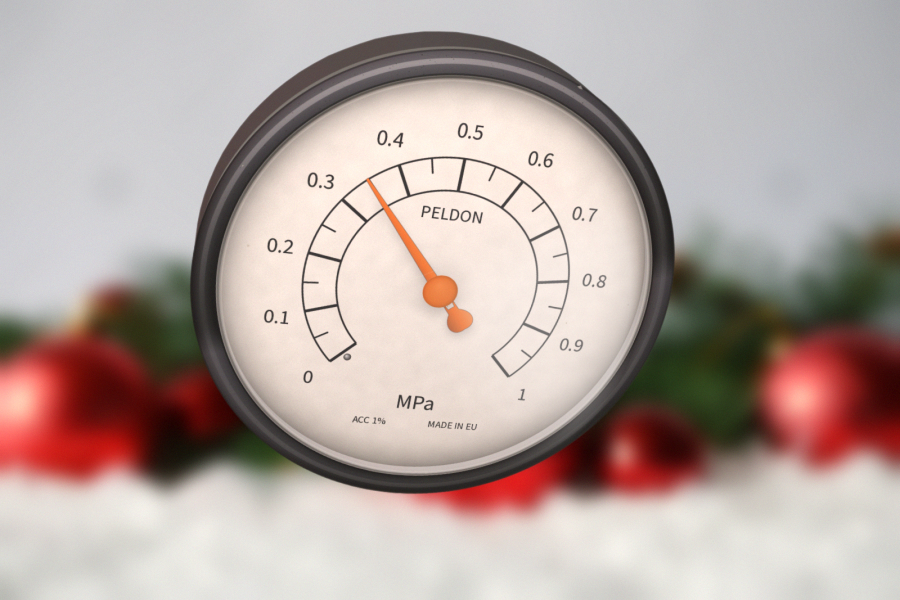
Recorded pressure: 0.35 MPa
